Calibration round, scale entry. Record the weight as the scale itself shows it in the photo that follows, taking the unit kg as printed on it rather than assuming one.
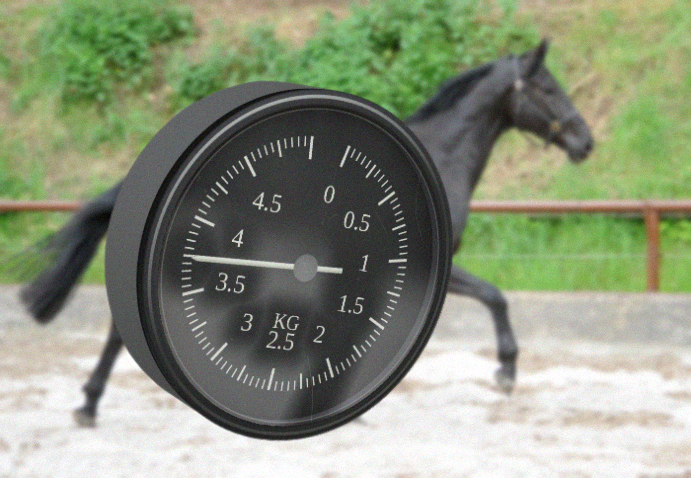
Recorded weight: 3.75 kg
